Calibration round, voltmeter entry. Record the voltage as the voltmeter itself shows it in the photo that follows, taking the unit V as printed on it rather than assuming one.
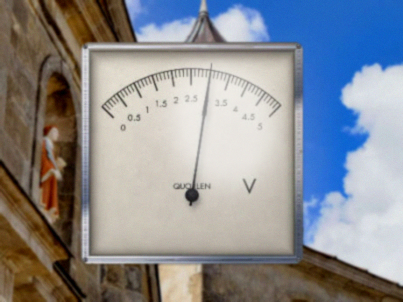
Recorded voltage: 3 V
